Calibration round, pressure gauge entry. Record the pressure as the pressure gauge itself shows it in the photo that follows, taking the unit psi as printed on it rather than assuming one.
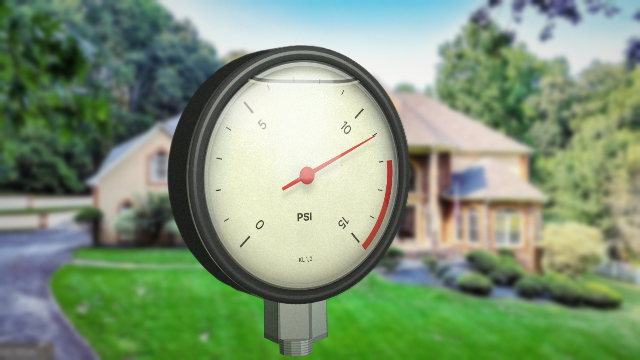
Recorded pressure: 11 psi
